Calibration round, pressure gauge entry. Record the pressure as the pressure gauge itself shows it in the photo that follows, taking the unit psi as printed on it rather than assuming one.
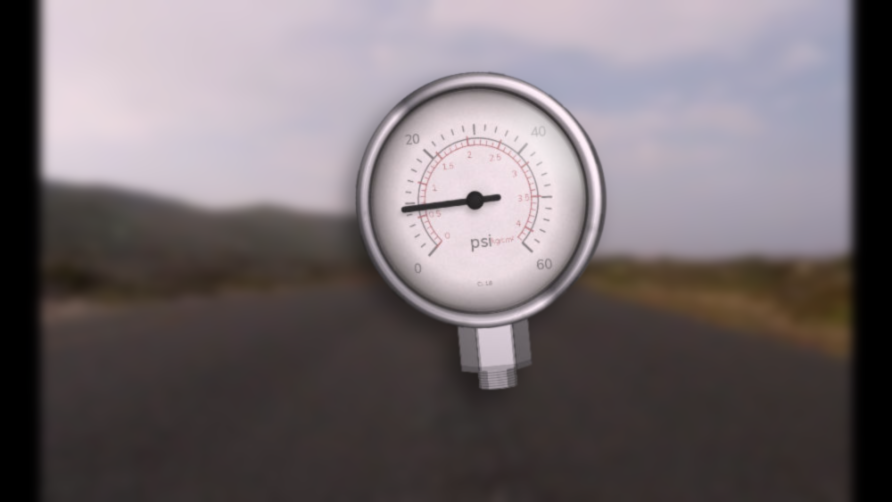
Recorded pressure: 9 psi
